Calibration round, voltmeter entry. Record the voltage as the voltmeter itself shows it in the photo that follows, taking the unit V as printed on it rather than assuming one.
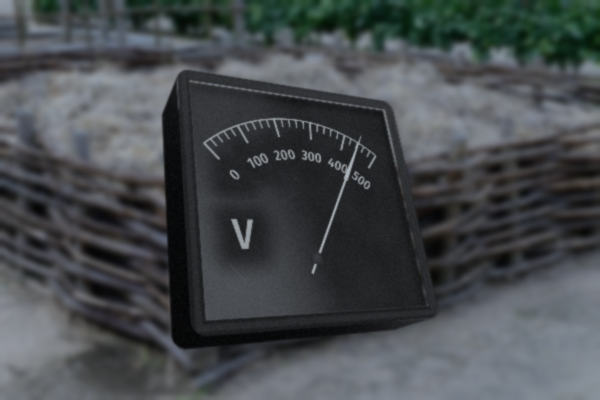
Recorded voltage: 440 V
